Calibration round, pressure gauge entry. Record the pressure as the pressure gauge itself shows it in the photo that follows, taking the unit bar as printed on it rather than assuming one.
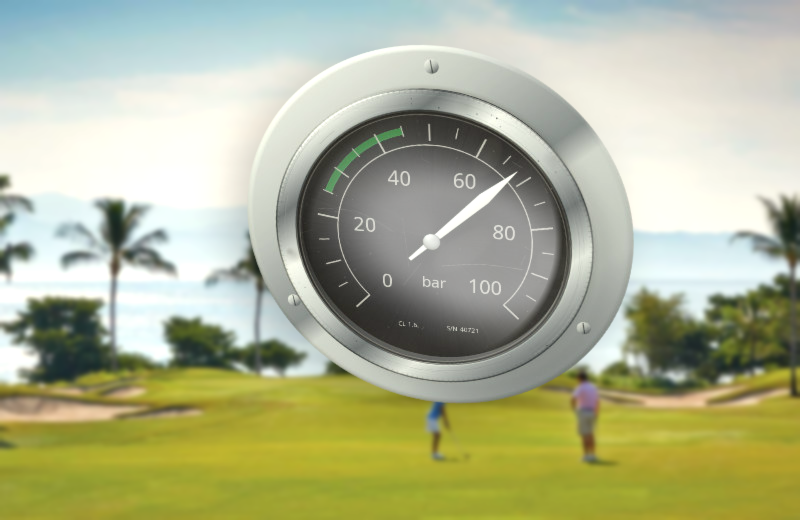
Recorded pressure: 67.5 bar
